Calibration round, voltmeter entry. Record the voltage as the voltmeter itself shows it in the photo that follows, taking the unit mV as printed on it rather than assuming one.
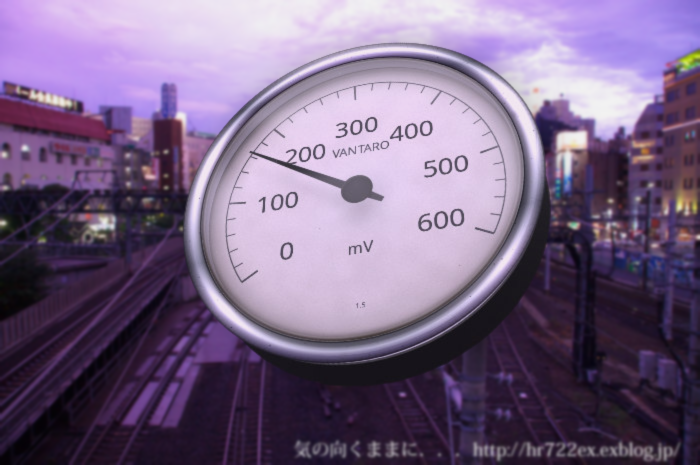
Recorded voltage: 160 mV
